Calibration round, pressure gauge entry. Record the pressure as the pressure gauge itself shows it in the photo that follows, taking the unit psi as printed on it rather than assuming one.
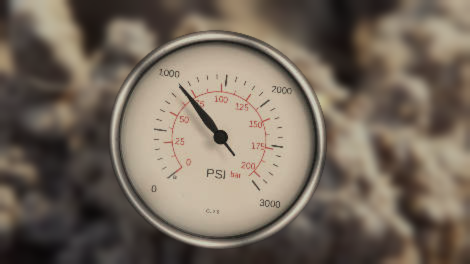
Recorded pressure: 1000 psi
